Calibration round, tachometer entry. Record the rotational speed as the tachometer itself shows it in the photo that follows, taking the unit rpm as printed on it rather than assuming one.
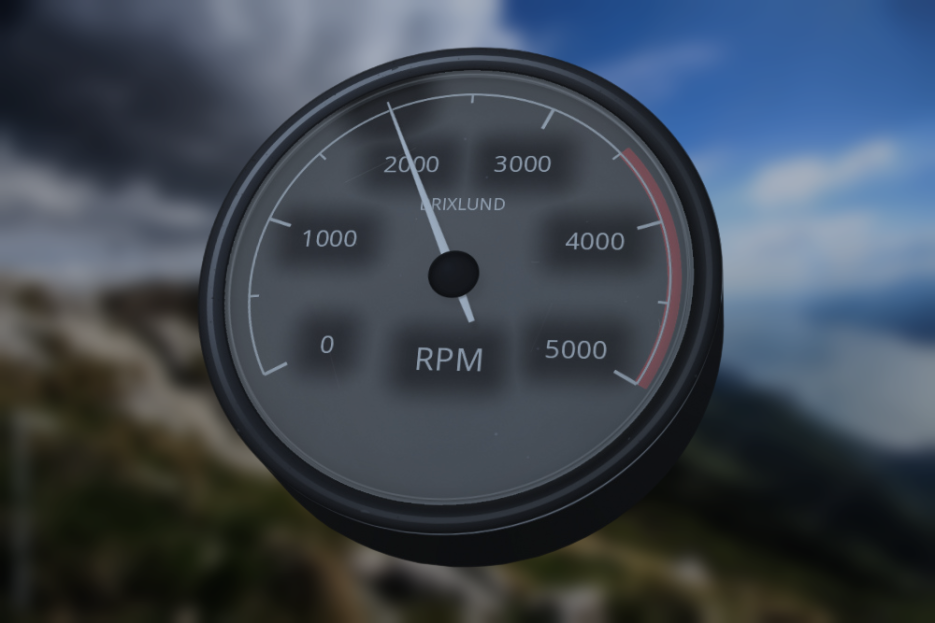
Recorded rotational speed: 2000 rpm
